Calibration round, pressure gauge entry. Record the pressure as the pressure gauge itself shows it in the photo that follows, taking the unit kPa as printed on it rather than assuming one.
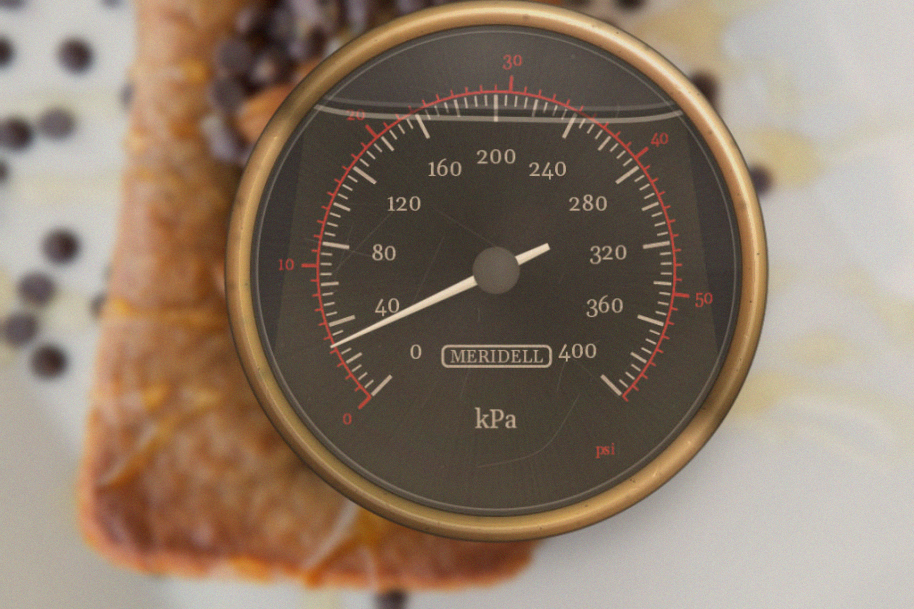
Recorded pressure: 30 kPa
